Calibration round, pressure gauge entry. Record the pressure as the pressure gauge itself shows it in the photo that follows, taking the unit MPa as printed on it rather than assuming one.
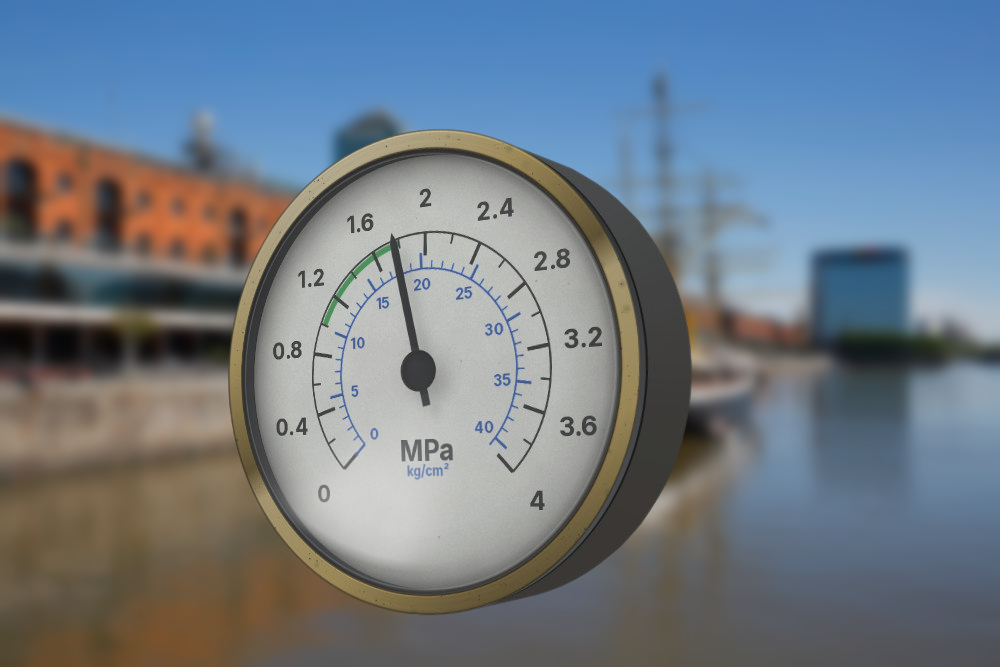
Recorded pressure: 1.8 MPa
